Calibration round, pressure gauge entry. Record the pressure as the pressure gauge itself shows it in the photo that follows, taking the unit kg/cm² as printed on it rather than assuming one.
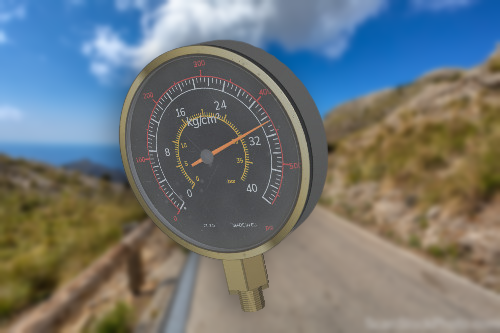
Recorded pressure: 30.5 kg/cm²
